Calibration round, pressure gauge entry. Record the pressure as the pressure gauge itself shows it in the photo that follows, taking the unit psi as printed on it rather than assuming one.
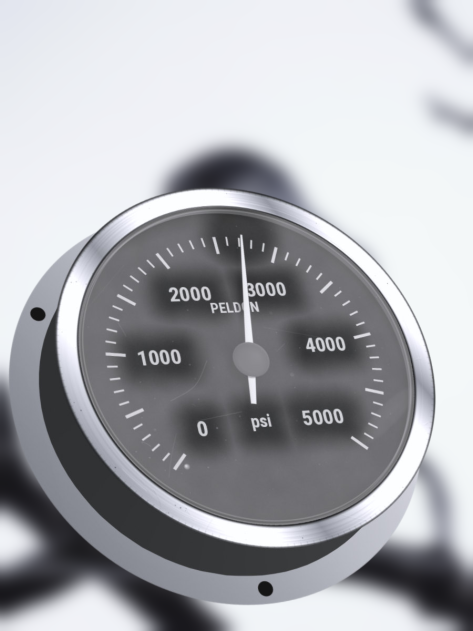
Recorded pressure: 2700 psi
